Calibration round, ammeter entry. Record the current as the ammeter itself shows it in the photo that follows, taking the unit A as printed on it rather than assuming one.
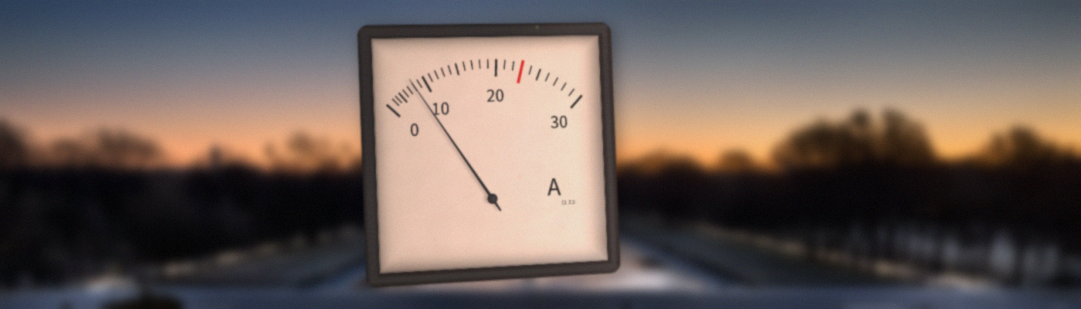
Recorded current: 8 A
